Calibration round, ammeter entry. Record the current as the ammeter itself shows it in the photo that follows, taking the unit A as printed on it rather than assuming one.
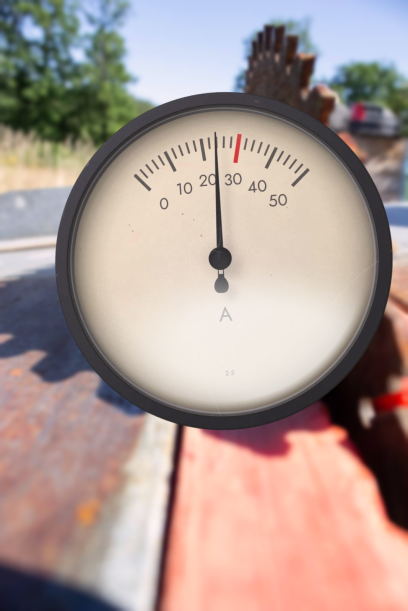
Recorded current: 24 A
